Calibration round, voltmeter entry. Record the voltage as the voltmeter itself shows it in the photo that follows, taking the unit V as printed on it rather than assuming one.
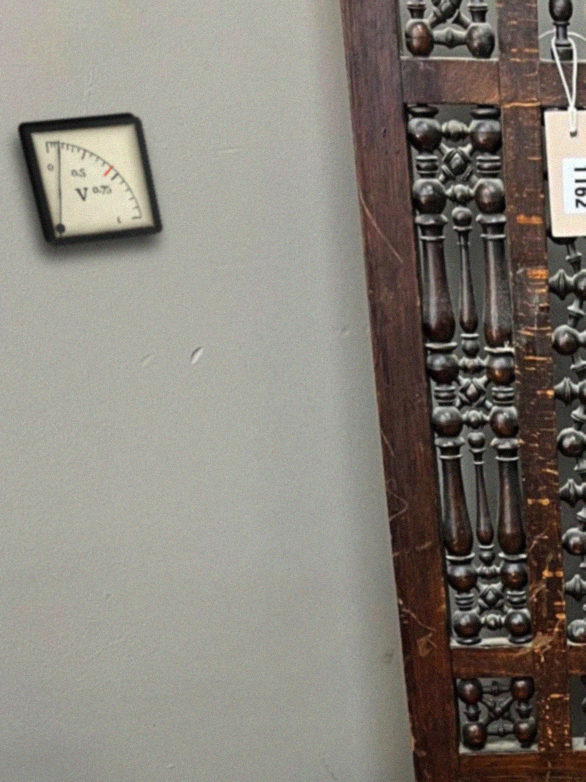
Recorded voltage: 0.25 V
